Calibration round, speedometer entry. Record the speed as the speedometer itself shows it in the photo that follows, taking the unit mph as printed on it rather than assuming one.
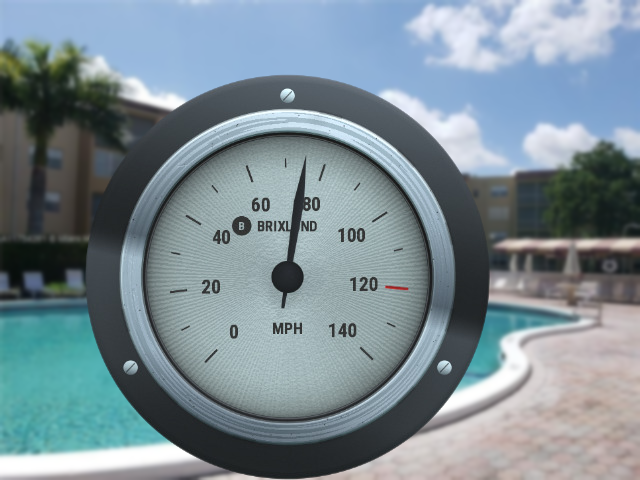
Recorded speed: 75 mph
